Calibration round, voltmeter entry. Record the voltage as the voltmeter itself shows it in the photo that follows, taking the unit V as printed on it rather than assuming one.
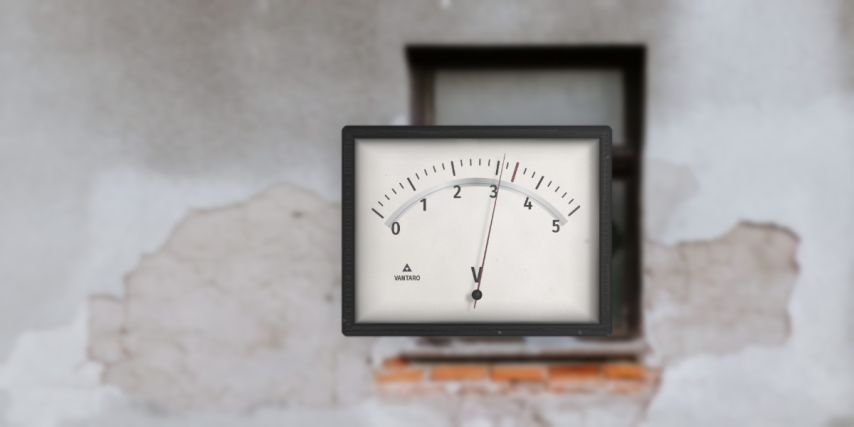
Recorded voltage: 3.1 V
